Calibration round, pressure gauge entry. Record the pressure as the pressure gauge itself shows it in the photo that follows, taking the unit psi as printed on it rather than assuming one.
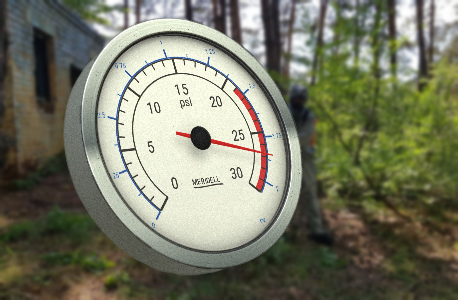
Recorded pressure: 27 psi
